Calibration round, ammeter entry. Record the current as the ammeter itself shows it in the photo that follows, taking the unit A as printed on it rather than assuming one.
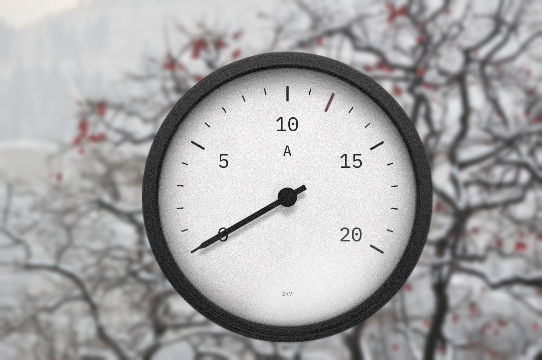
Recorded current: 0 A
